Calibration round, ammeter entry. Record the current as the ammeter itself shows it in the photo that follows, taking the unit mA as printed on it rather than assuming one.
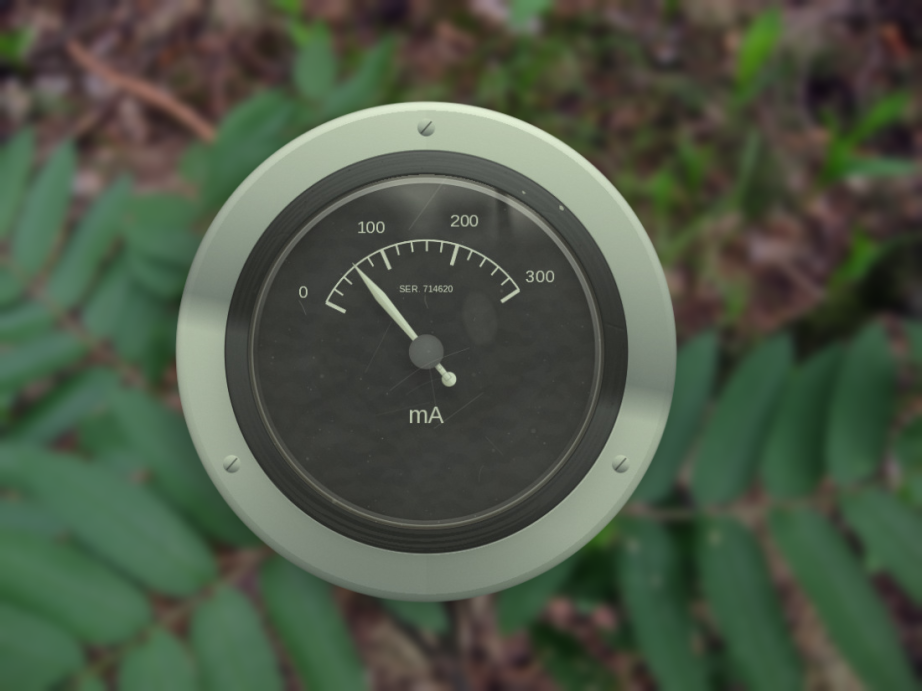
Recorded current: 60 mA
